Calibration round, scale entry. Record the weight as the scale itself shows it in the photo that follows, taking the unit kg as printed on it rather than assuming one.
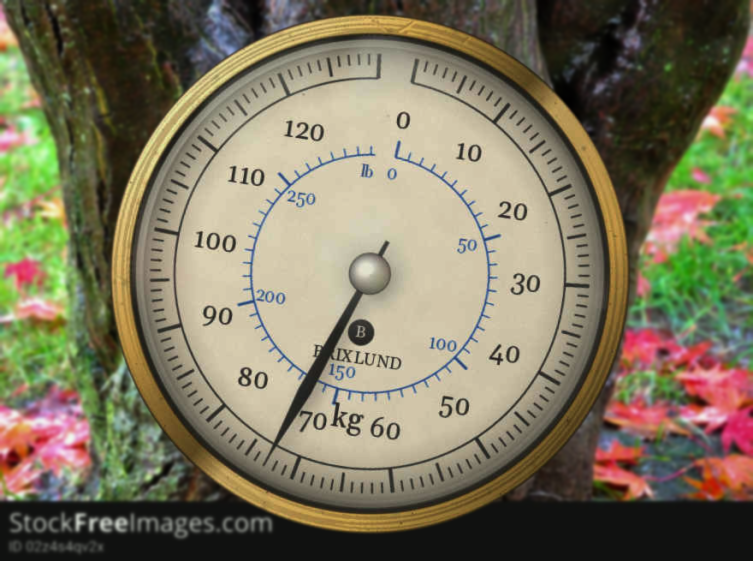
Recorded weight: 73 kg
